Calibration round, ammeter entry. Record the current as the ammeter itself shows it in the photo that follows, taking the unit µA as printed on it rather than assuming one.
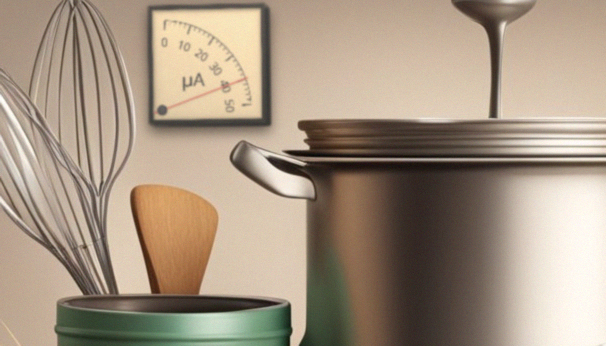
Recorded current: 40 µA
